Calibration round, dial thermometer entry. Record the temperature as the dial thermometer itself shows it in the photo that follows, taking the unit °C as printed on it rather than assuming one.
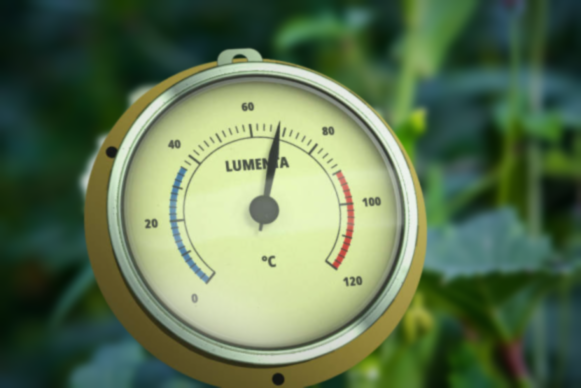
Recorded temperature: 68 °C
